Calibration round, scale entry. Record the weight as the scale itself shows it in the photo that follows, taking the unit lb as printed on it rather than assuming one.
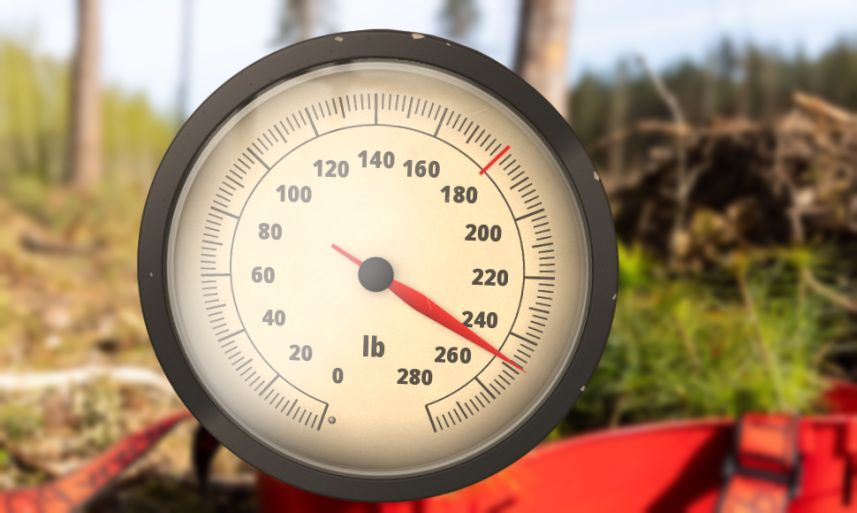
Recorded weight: 248 lb
